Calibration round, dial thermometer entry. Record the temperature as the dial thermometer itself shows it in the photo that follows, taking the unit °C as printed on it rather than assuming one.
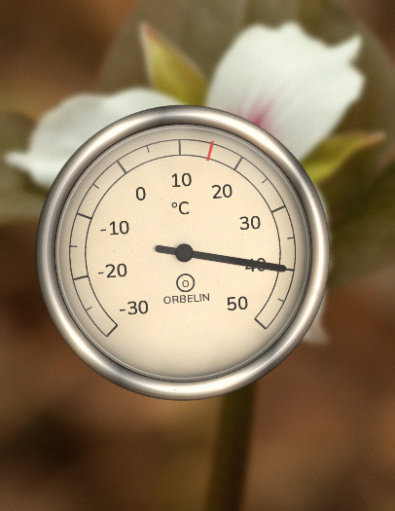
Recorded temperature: 40 °C
